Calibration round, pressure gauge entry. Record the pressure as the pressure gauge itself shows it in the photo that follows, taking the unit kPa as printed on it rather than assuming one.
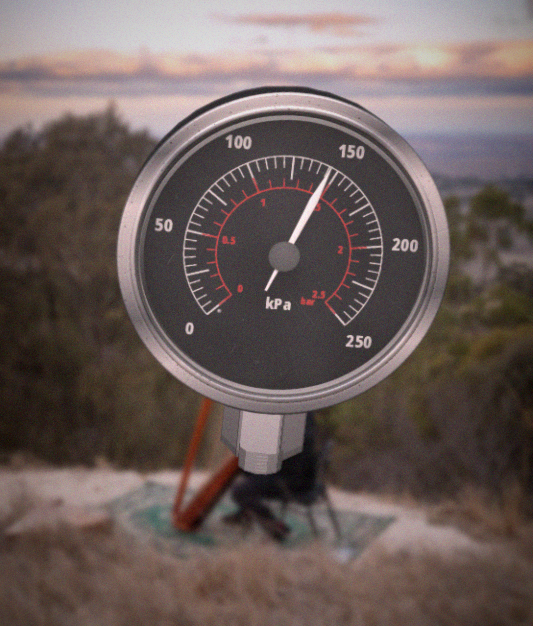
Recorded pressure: 145 kPa
